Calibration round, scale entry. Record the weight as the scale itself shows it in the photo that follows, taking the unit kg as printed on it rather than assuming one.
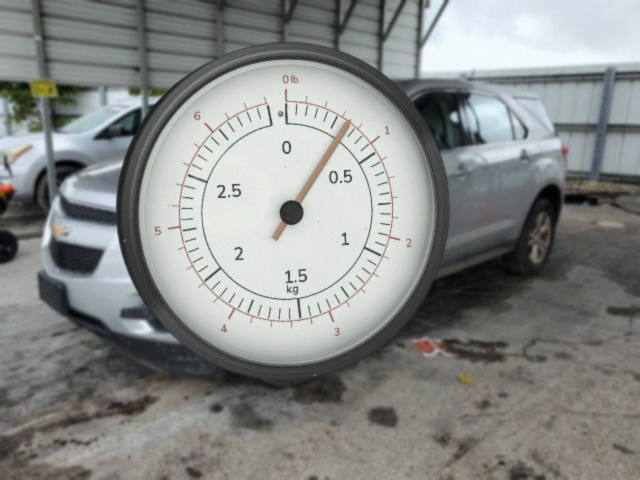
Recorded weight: 0.3 kg
